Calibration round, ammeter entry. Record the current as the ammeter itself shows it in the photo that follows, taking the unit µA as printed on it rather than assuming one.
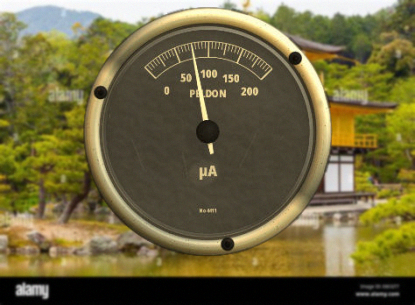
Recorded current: 75 µA
